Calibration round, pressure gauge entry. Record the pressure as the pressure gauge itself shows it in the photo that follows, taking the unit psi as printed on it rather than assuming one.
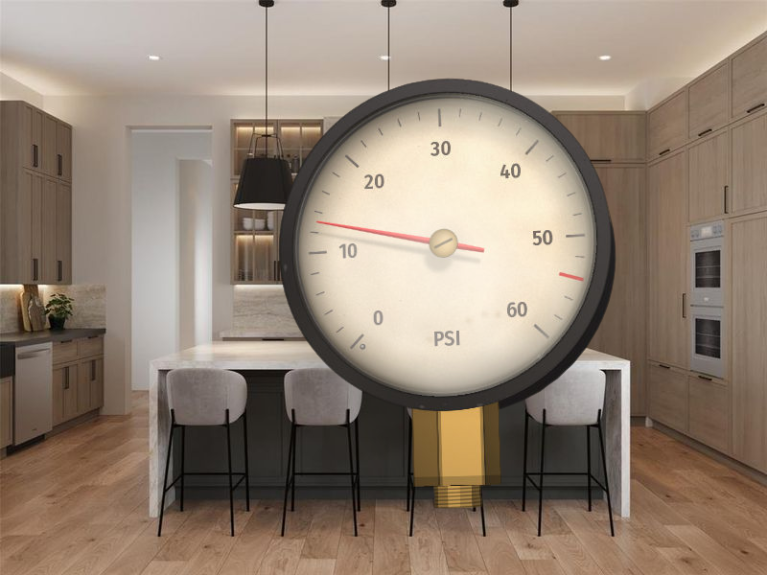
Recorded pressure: 13 psi
